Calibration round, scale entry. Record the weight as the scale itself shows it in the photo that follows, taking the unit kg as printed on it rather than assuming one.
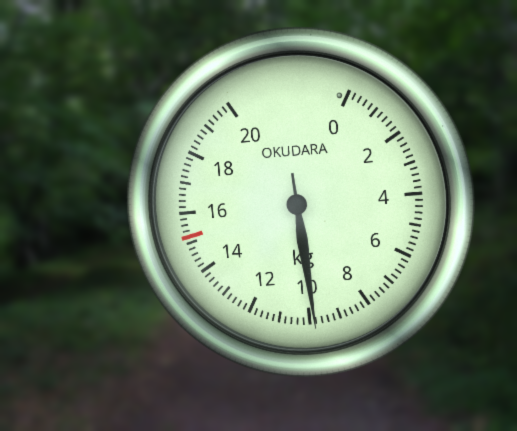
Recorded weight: 9.8 kg
